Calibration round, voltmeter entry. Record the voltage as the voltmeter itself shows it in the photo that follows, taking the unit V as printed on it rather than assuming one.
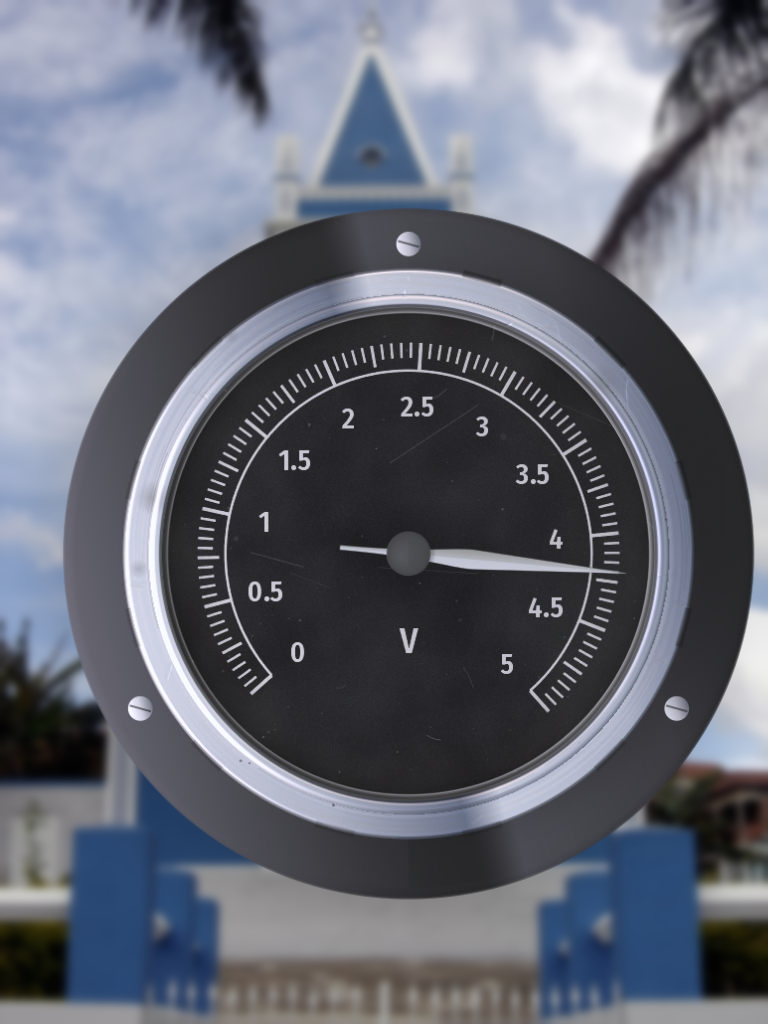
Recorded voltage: 4.2 V
